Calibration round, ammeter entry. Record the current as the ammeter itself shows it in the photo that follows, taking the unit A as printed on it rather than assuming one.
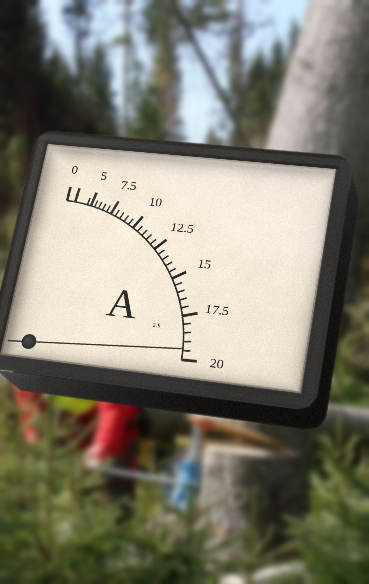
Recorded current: 19.5 A
